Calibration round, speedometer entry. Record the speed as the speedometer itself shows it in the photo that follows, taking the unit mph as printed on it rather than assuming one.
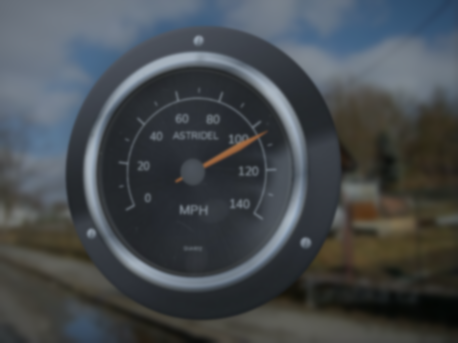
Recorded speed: 105 mph
